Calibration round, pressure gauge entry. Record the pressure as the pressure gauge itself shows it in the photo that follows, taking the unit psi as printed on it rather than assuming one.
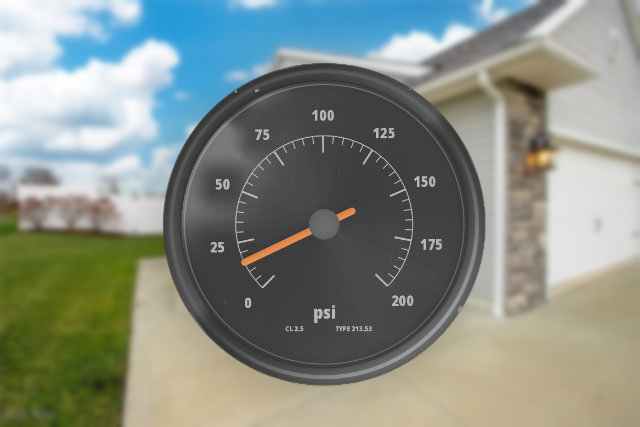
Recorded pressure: 15 psi
